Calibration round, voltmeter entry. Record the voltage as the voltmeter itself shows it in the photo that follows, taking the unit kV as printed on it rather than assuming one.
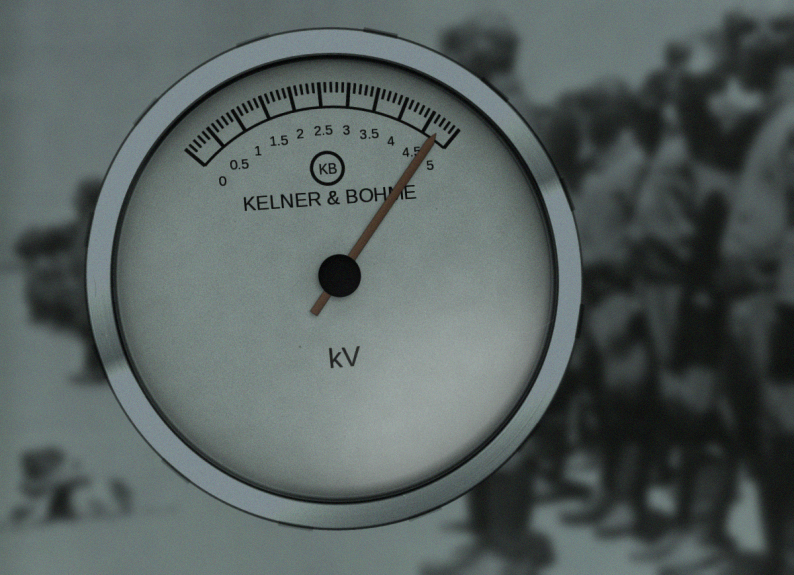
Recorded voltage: 4.7 kV
